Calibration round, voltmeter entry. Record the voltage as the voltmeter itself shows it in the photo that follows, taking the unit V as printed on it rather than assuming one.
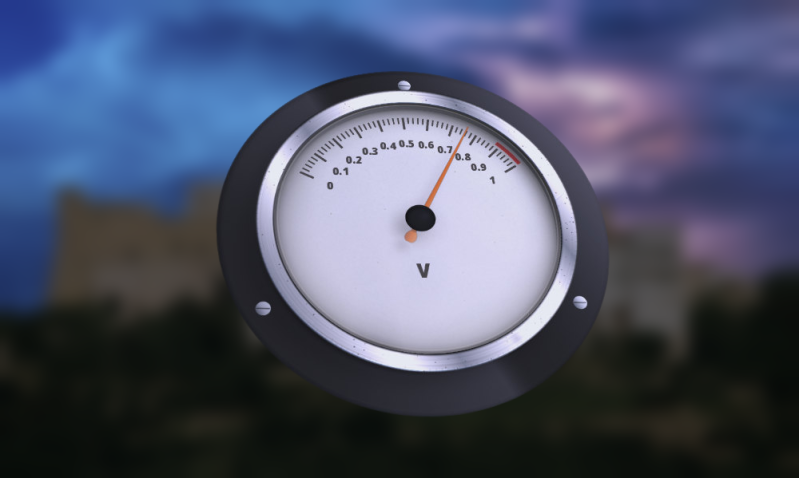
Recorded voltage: 0.76 V
